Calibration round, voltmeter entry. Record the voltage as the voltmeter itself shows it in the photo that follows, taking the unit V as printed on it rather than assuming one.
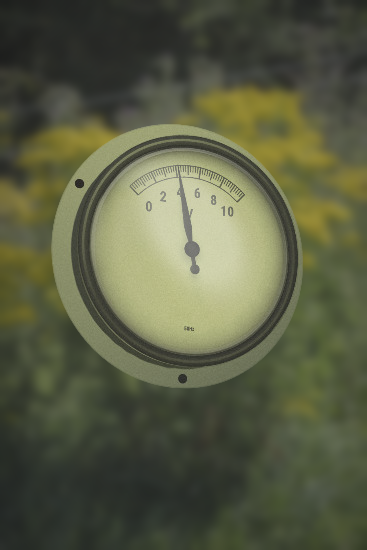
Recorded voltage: 4 V
